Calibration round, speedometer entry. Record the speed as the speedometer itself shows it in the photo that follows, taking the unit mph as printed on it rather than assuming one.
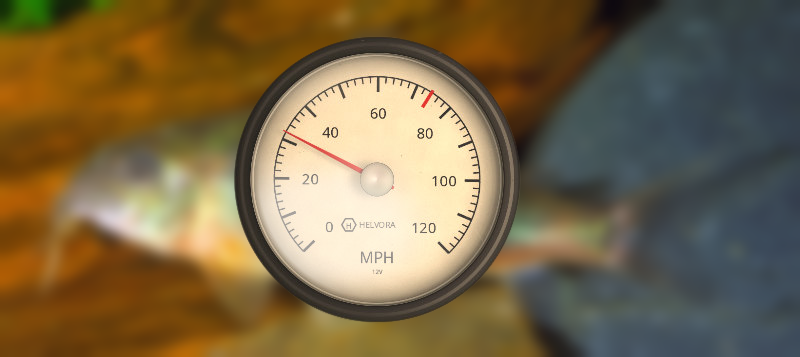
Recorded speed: 32 mph
